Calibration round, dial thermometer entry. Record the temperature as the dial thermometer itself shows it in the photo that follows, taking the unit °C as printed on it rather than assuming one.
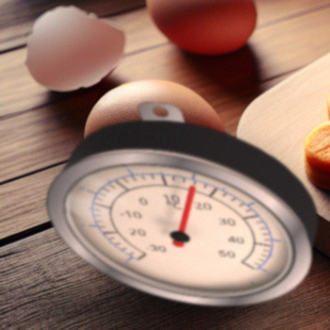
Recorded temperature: 16 °C
